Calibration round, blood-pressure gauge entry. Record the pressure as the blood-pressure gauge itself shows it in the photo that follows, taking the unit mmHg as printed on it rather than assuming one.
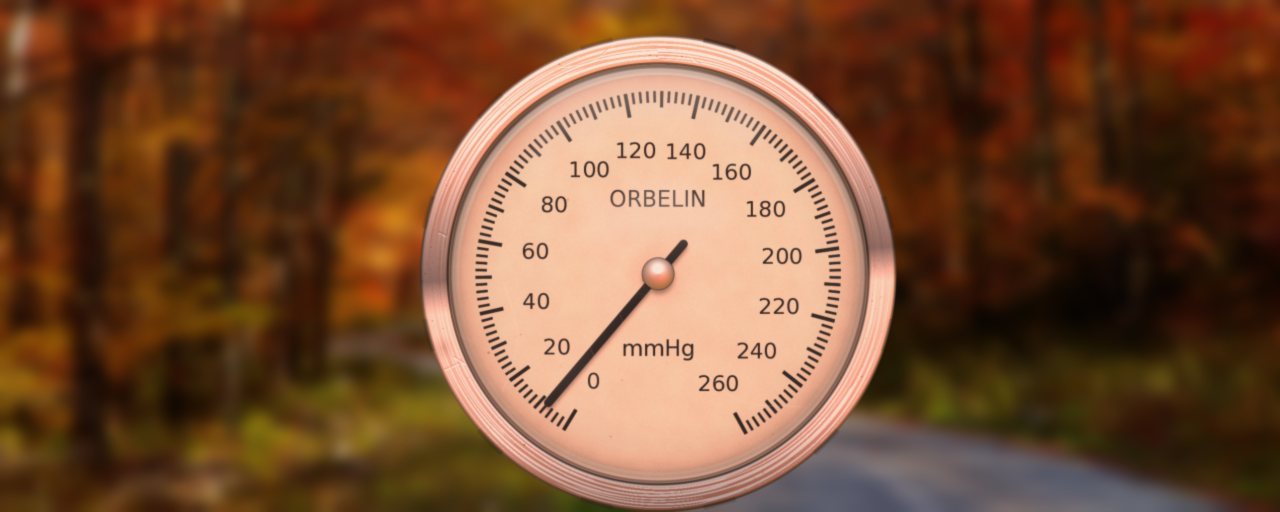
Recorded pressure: 8 mmHg
